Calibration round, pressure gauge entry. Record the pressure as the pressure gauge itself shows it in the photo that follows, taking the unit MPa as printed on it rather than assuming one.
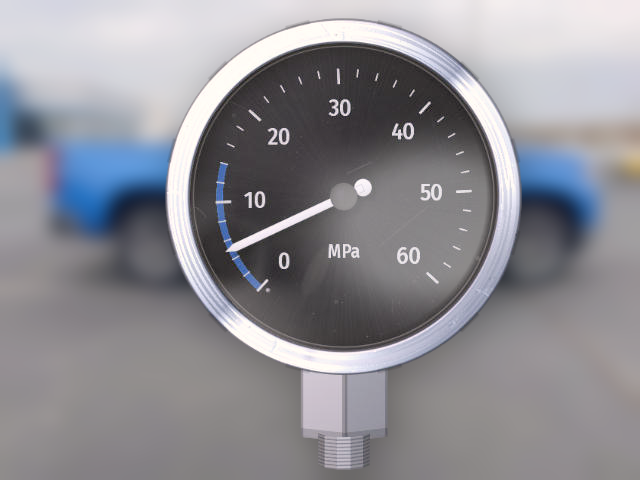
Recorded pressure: 5 MPa
